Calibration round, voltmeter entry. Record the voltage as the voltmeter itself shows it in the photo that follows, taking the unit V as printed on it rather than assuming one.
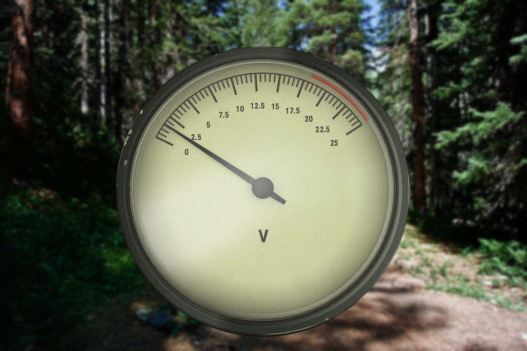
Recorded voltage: 1.5 V
